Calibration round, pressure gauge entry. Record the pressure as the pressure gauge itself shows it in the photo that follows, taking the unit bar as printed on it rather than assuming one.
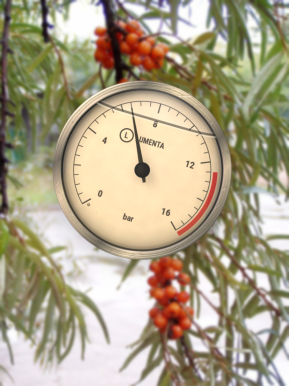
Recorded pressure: 6.5 bar
